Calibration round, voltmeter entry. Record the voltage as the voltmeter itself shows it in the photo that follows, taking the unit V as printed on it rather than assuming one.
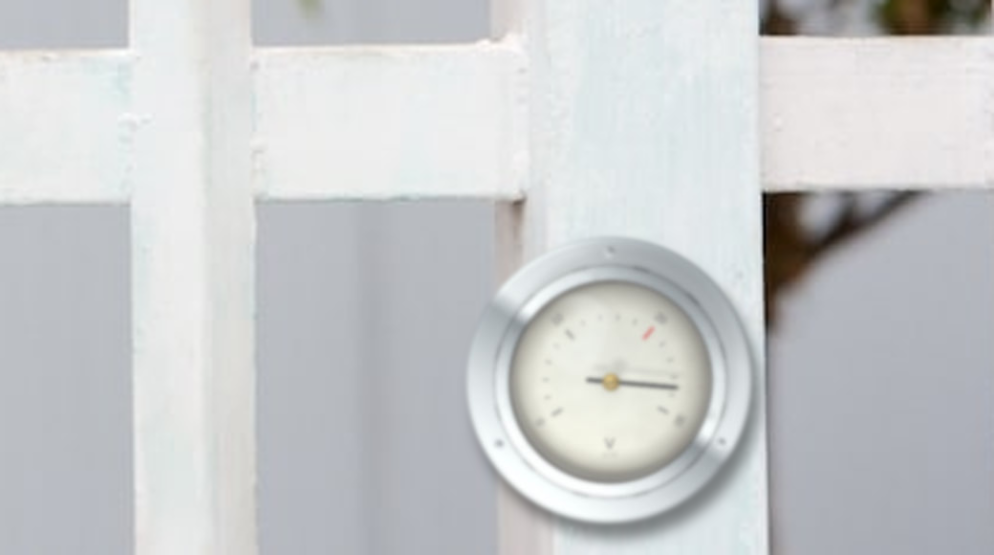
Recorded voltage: 27 V
